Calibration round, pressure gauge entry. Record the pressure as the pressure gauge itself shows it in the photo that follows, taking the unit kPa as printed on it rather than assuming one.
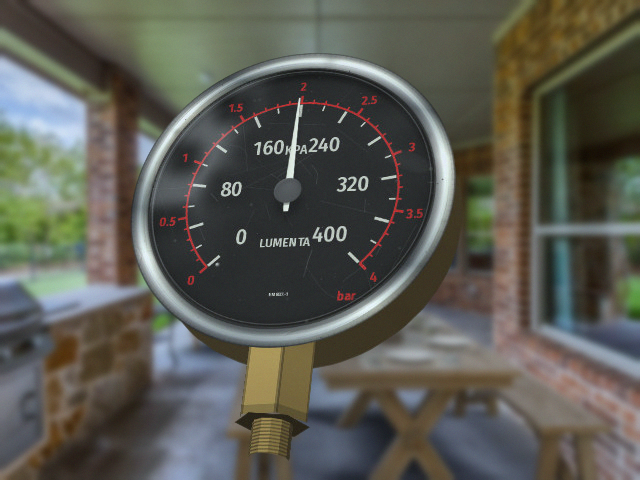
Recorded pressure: 200 kPa
